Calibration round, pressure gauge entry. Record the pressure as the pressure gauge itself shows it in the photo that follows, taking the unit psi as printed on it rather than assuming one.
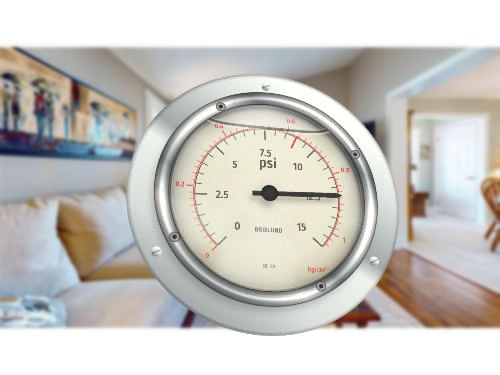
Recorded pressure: 12.5 psi
